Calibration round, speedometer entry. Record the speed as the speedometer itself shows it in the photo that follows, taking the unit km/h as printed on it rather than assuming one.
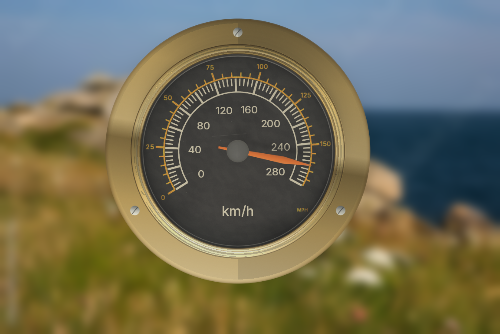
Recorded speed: 260 km/h
